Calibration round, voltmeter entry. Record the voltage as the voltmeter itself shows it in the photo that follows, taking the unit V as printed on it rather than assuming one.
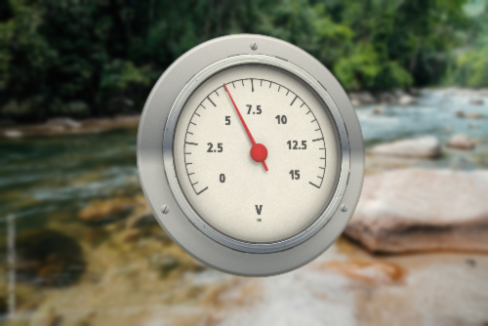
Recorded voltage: 6 V
